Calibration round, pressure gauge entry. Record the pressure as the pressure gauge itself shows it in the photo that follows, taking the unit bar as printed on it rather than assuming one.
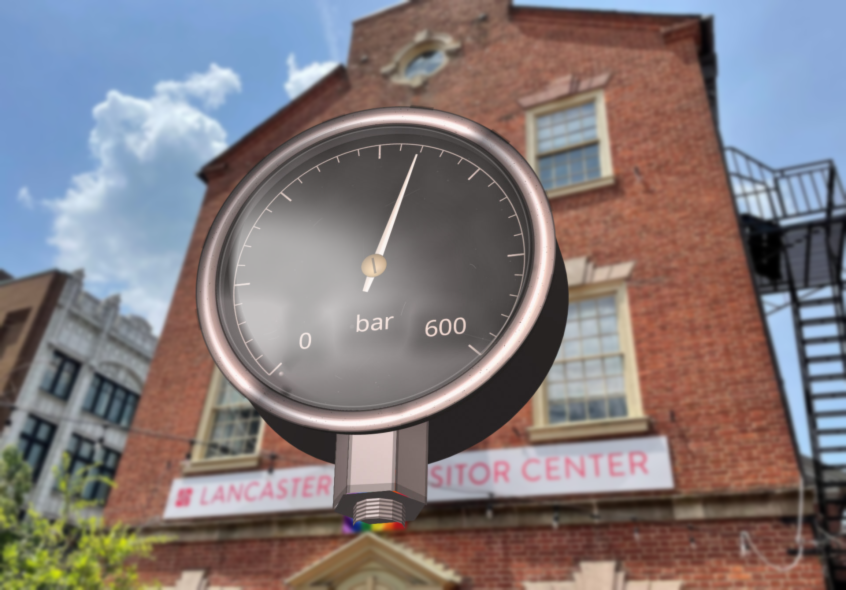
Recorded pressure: 340 bar
